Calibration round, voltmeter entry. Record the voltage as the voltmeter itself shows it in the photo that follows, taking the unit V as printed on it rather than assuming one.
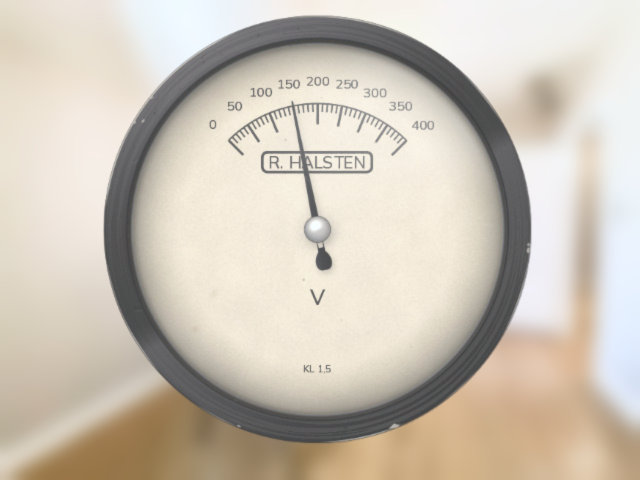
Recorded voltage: 150 V
